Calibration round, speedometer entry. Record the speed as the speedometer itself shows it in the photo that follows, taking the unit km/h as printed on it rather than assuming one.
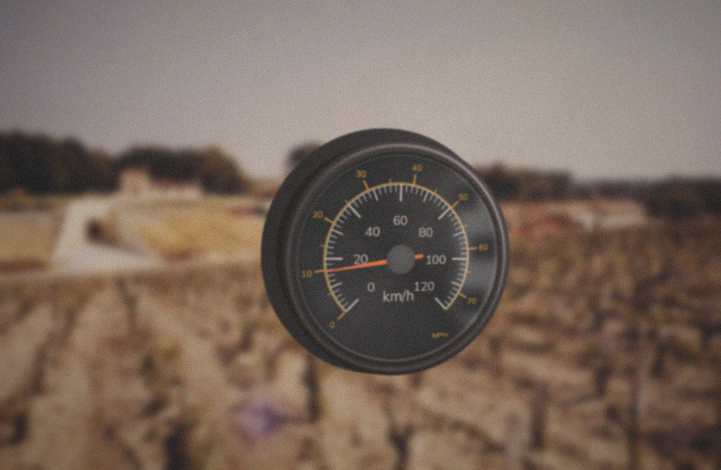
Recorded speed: 16 km/h
